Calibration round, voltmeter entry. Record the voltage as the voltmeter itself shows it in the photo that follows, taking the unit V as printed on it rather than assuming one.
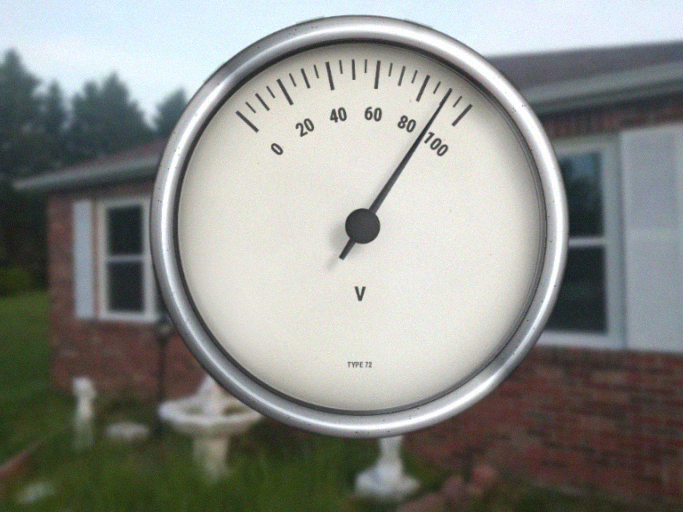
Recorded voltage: 90 V
